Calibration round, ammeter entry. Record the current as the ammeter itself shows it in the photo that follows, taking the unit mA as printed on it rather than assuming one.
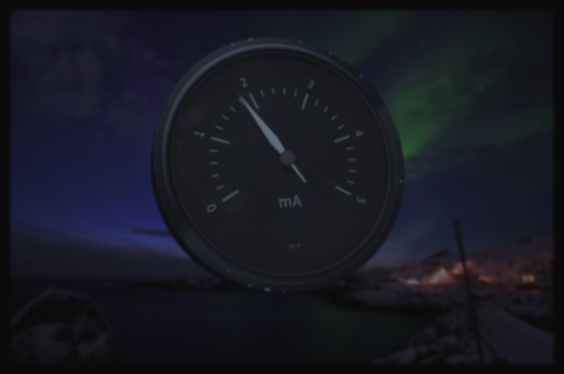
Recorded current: 1.8 mA
